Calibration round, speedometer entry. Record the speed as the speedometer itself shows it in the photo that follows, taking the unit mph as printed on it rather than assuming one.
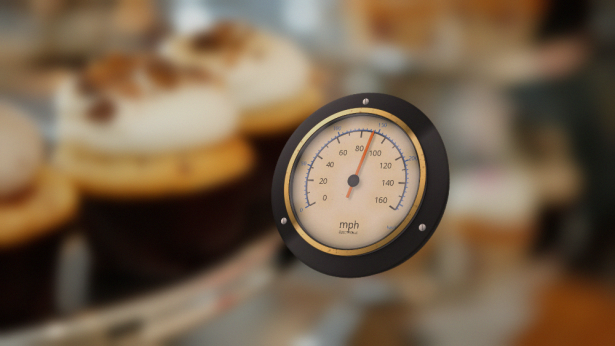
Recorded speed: 90 mph
